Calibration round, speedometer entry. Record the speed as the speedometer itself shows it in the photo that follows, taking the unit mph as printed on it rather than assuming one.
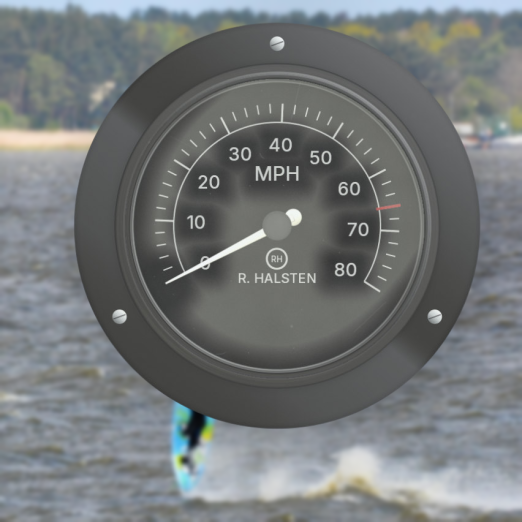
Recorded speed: 0 mph
